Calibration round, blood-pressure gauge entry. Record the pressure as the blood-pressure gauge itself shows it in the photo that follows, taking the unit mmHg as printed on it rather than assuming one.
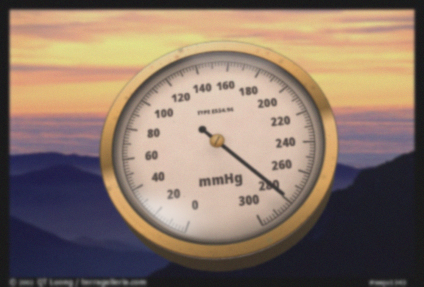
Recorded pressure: 280 mmHg
